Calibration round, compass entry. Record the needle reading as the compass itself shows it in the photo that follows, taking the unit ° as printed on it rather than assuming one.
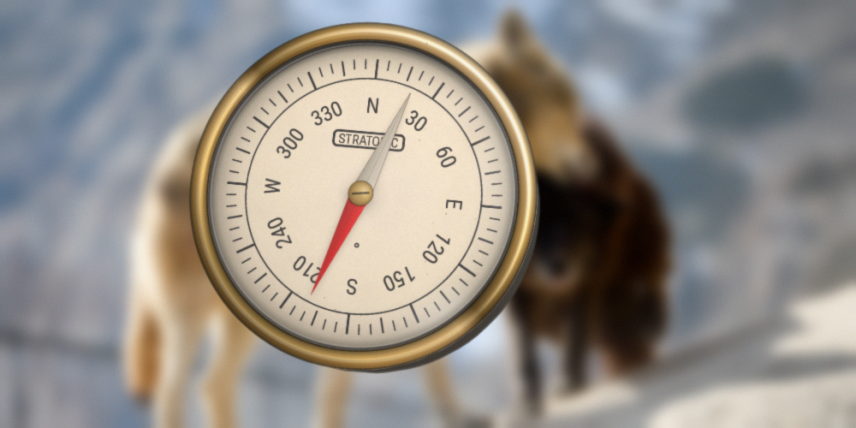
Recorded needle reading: 200 °
